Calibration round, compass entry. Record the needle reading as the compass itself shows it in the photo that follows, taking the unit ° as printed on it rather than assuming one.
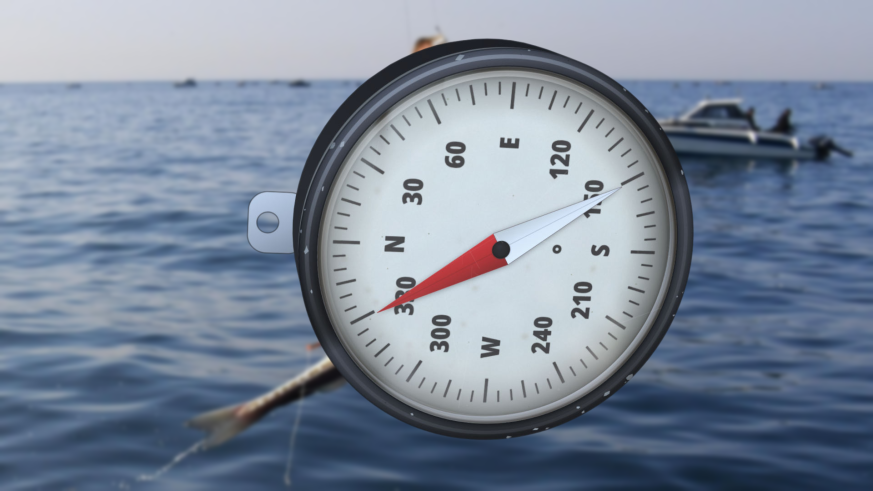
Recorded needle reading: 330 °
